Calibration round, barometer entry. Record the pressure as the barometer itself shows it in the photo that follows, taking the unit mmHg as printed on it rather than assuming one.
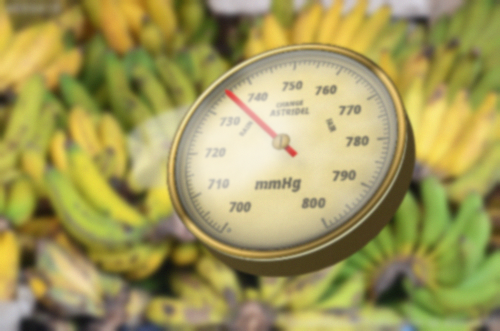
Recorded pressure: 735 mmHg
